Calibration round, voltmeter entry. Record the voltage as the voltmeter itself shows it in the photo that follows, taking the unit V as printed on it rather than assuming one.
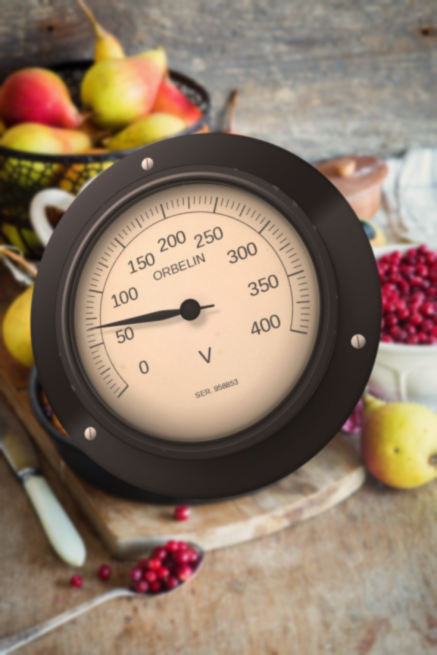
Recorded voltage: 65 V
